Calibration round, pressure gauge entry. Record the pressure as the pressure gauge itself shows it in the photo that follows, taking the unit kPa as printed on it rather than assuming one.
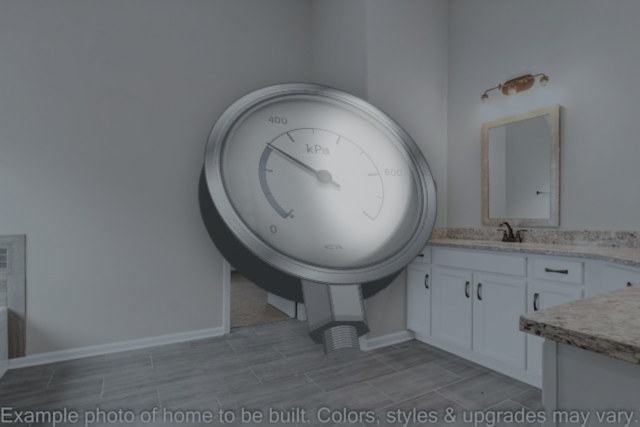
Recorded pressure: 300 kPa
